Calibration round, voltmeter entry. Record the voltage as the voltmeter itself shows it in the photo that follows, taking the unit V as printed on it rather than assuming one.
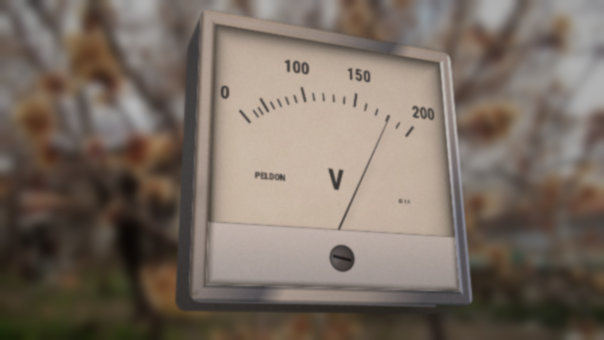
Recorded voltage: 180 V
